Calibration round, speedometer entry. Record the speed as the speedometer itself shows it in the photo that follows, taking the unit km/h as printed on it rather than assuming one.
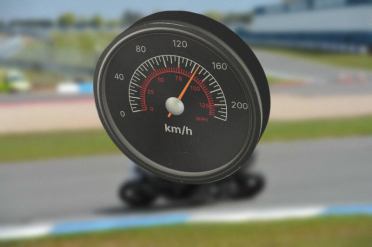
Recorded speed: 145 km/h
